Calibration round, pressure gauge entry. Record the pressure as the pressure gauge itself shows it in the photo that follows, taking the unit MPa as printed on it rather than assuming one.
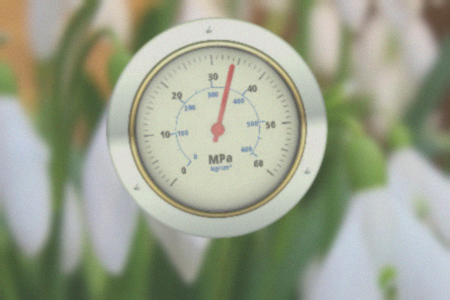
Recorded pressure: 34 MPa
